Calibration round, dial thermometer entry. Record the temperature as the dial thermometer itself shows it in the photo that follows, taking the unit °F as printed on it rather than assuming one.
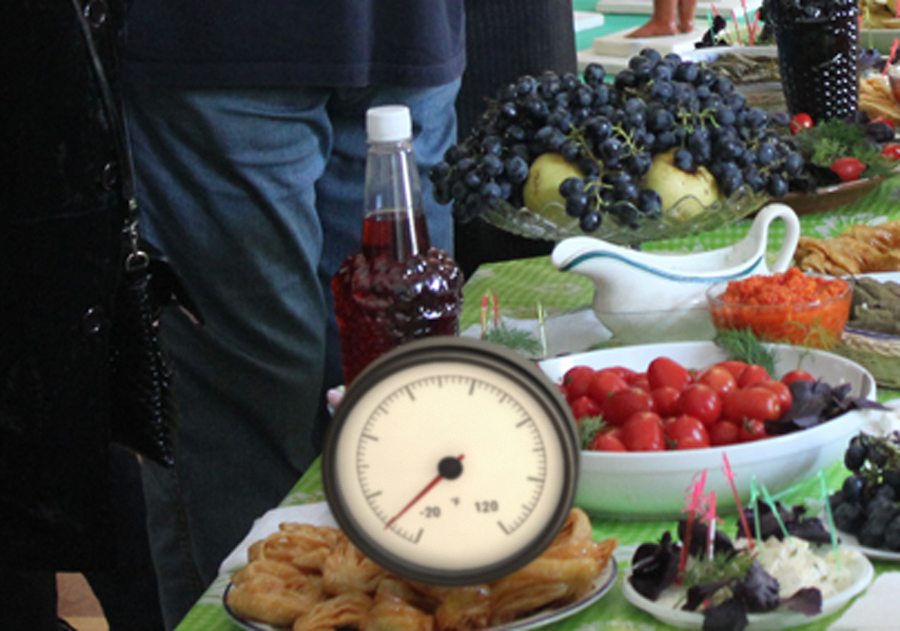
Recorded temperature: -10 °F
